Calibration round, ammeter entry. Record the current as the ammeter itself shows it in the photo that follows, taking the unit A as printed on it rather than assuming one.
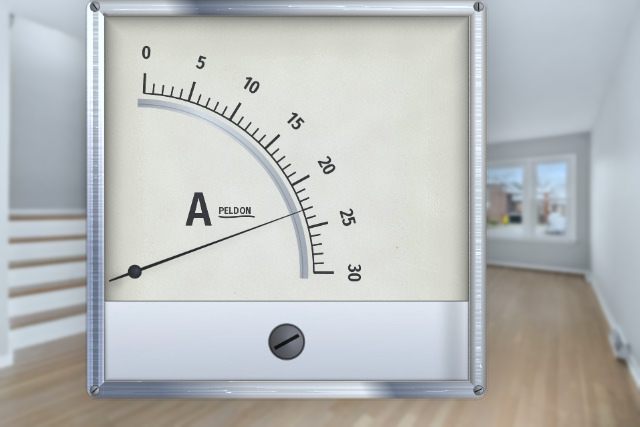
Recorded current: 23 A
